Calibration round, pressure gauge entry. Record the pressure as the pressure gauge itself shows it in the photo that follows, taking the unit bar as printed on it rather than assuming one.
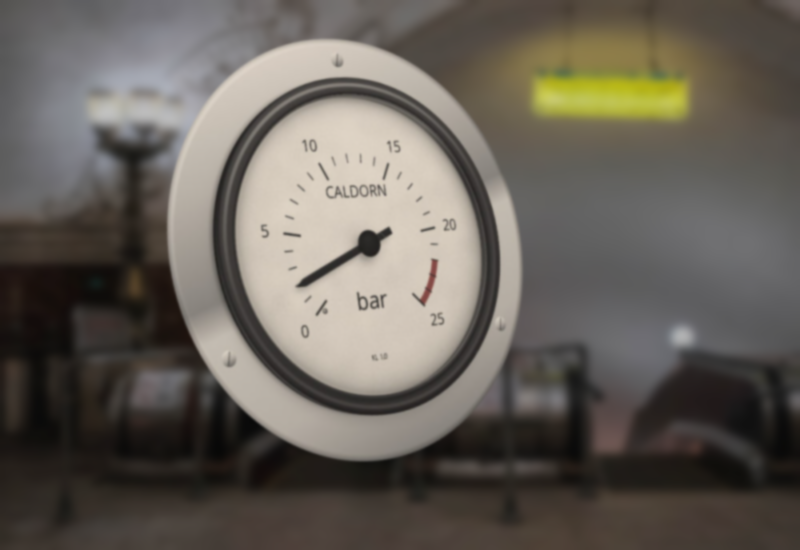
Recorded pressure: 2 bar
